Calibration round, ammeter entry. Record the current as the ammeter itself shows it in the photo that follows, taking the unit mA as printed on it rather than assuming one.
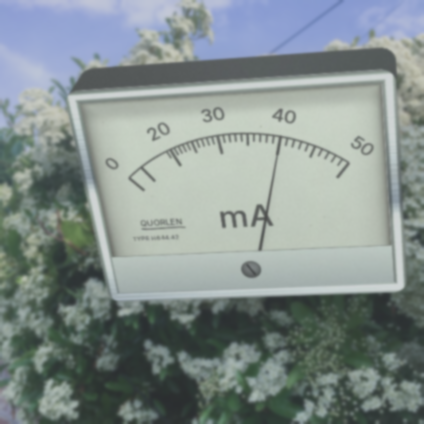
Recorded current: 40 mA
